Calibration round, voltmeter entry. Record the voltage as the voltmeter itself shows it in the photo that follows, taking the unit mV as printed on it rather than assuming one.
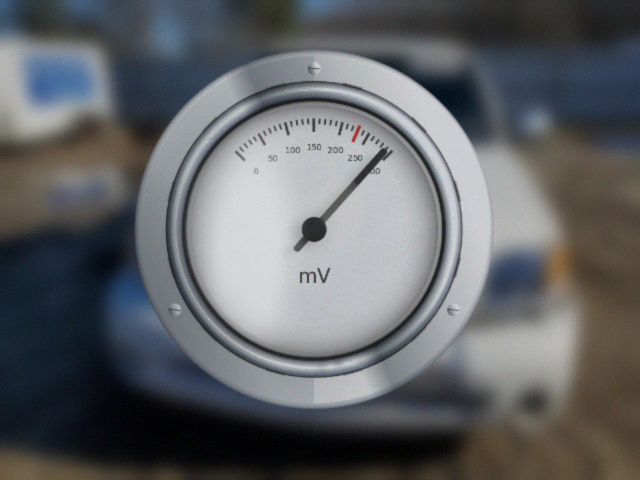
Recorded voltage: 290 mV
